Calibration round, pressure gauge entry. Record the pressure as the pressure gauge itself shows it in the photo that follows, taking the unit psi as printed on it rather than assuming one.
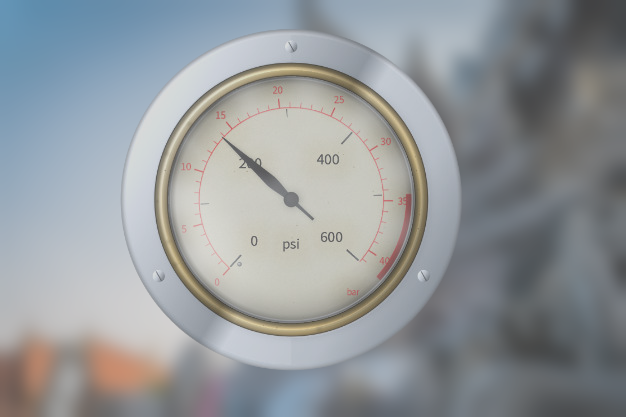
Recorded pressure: 200 psi
